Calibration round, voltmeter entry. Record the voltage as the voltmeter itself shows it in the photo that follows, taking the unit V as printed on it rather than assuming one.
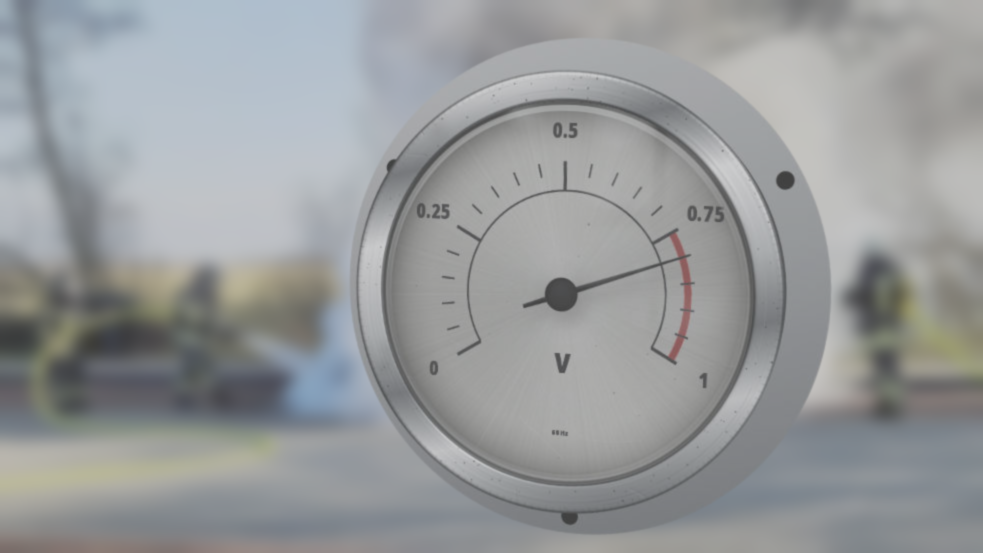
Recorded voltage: 0.8 V
